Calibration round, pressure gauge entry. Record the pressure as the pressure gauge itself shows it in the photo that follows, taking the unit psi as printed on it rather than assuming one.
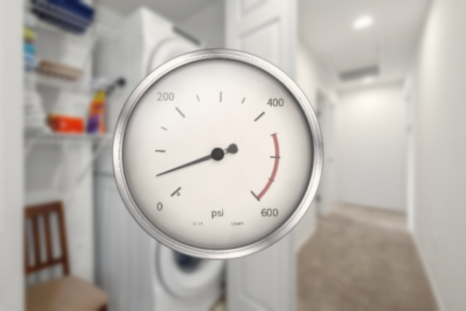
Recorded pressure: 50 psi
